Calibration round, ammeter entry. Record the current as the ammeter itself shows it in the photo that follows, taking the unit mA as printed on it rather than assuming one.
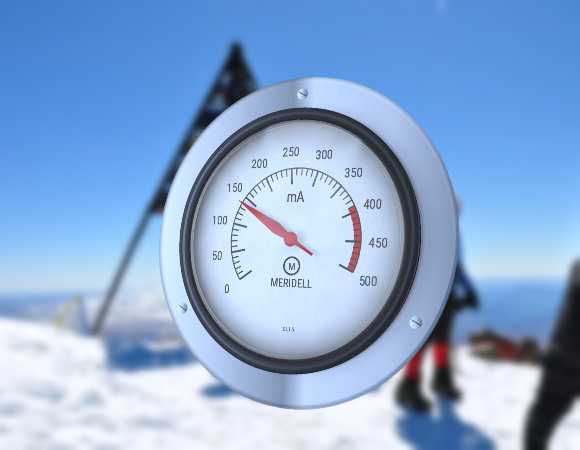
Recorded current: 140 mA
